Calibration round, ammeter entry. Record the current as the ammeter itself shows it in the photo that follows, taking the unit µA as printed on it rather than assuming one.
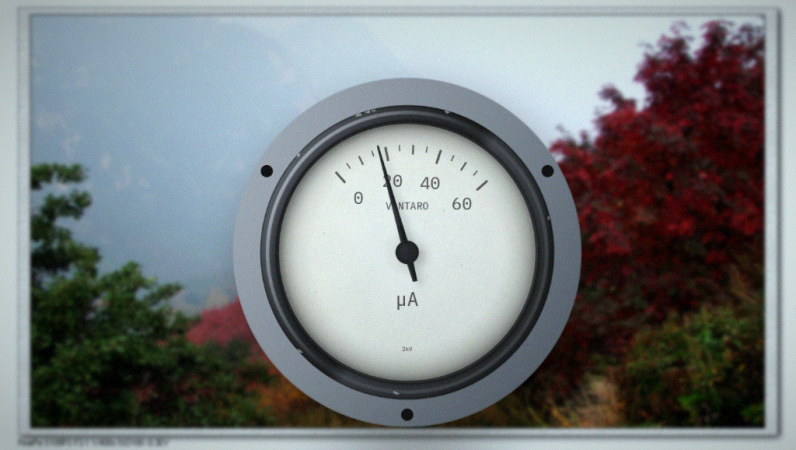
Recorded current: 17.5 µA
